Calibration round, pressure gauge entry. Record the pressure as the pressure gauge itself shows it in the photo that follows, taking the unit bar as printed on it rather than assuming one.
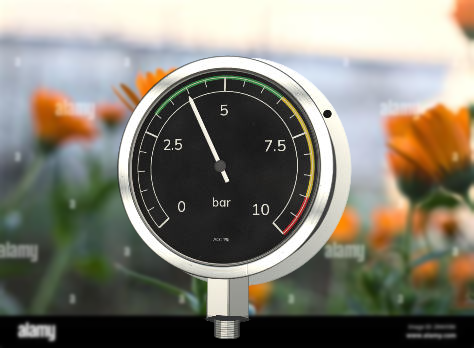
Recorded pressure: 4 bar
